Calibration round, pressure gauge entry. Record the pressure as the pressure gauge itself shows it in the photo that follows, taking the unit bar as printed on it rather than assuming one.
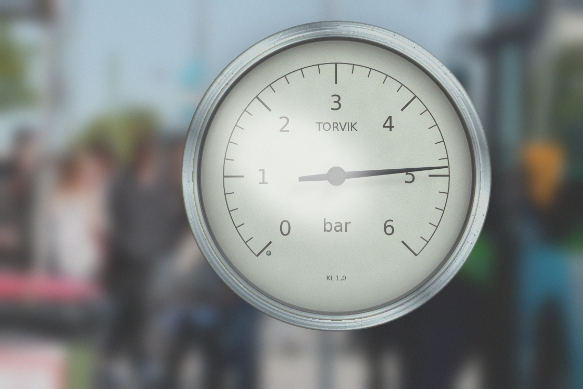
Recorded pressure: 4.9 bar
